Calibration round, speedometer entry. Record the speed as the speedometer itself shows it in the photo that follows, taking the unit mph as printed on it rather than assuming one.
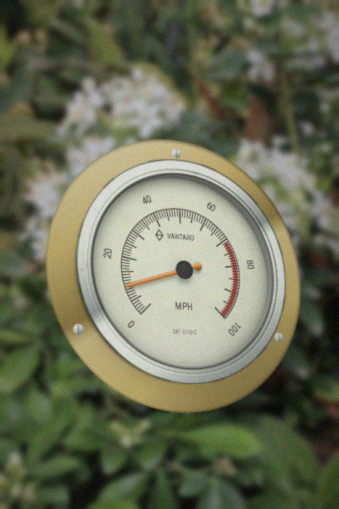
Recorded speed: 10 mph
